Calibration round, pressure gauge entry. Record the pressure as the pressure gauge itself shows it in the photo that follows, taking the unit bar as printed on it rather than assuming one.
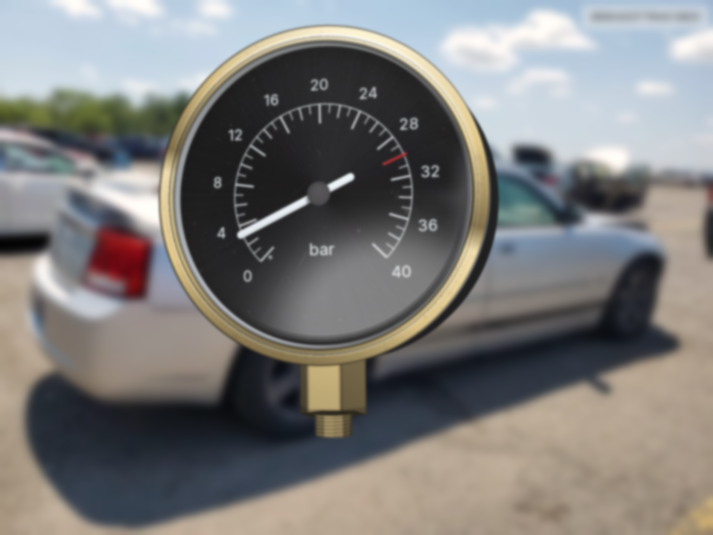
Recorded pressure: 3 bar
